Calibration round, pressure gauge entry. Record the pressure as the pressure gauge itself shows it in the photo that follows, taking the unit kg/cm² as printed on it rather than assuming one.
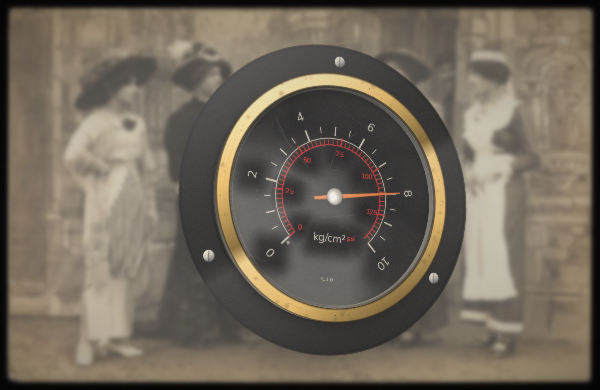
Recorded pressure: 8 kg/cm²
